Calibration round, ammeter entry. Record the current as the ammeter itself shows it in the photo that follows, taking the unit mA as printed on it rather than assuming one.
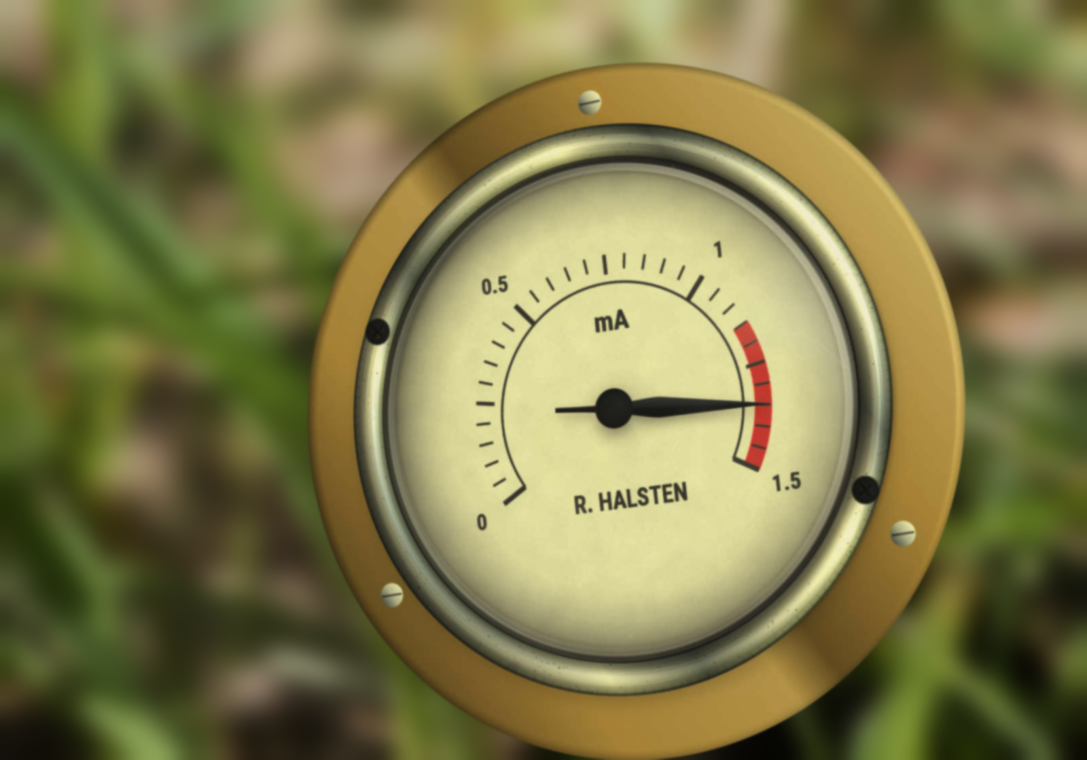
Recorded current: 1.35 mA
